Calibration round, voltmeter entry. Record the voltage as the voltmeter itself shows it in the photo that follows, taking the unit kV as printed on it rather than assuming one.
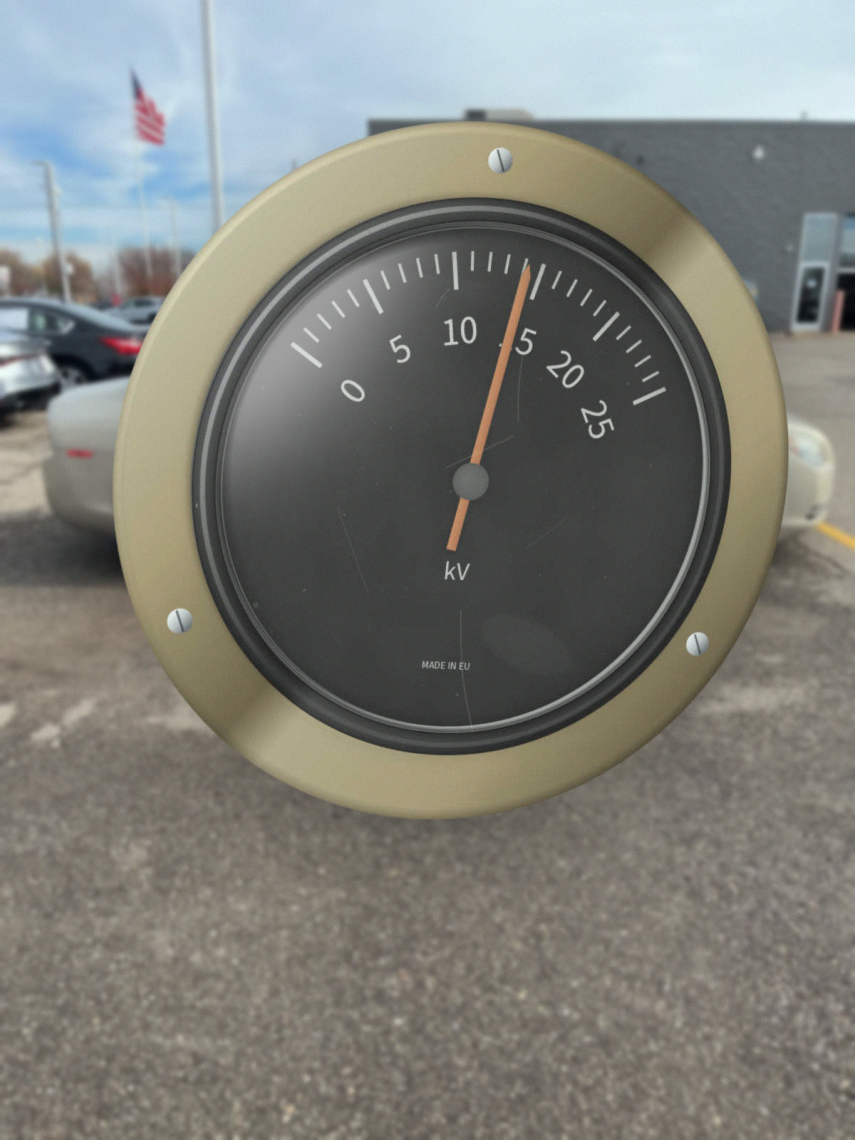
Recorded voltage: 14 kV
